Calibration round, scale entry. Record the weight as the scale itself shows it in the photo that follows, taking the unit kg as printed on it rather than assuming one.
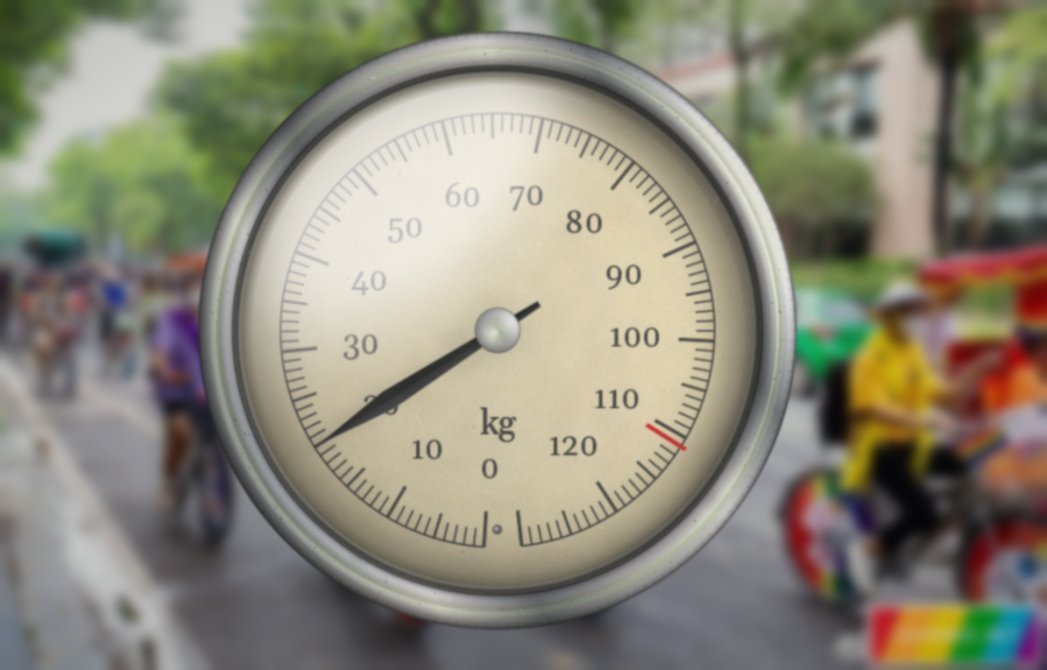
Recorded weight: 20 kg
